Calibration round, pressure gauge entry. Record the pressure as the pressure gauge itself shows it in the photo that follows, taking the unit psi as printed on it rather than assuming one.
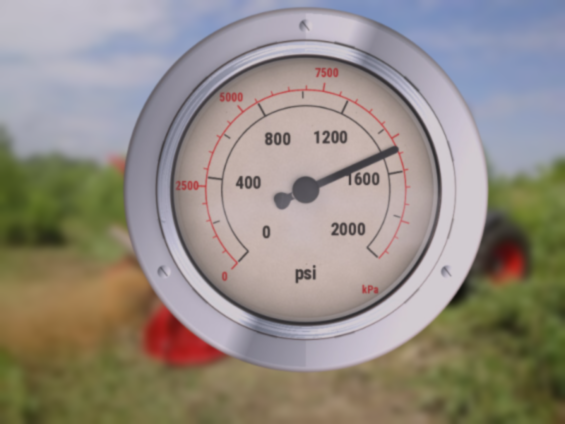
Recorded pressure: 1500 psi
